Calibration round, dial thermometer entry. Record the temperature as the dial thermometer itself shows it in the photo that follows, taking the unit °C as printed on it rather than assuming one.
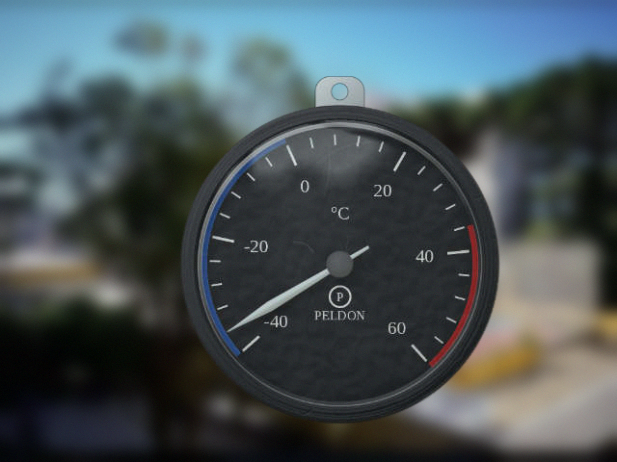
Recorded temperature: -36 °C
